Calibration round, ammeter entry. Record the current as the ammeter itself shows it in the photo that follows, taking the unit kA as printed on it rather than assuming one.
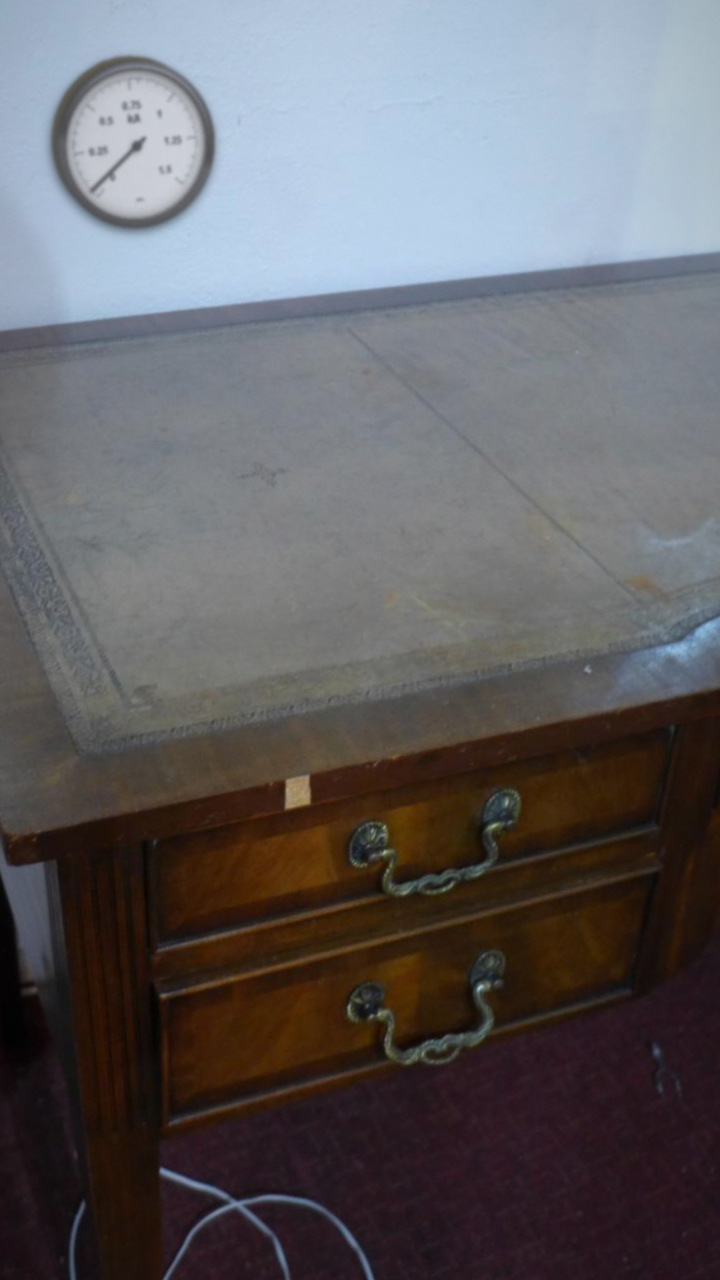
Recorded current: 0.05 kA
